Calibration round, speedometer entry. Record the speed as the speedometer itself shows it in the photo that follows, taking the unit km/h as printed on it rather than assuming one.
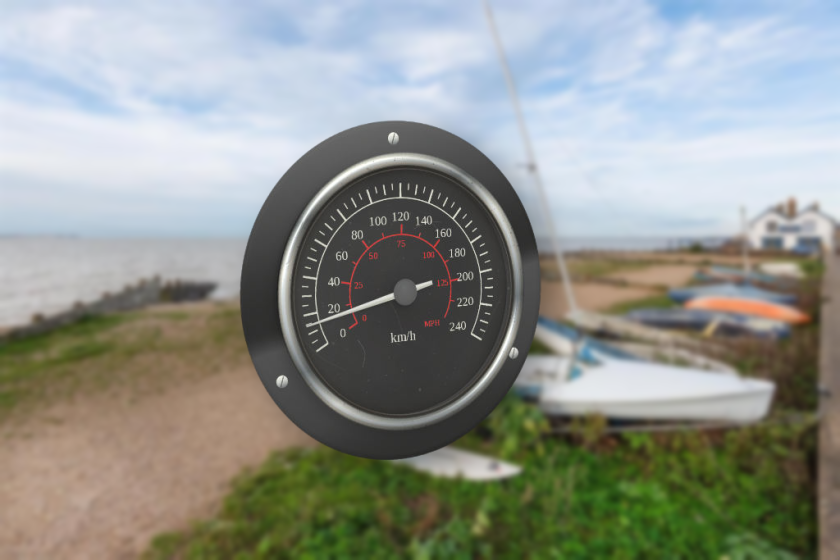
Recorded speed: 15 km/h
